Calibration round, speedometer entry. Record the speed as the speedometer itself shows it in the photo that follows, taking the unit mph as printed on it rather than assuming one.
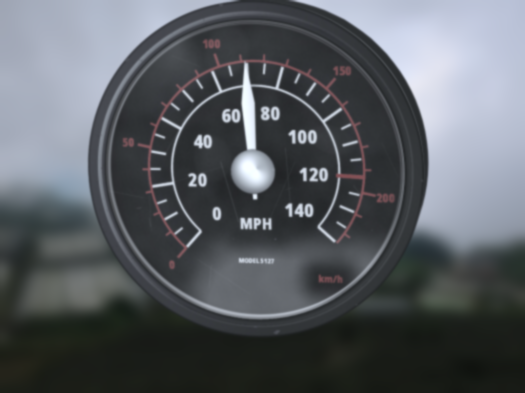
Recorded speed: 70 mph
